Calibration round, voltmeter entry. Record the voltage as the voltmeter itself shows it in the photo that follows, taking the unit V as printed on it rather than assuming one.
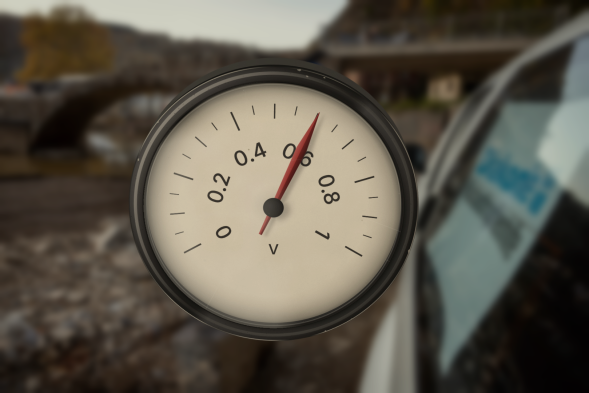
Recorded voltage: 0.6 V
